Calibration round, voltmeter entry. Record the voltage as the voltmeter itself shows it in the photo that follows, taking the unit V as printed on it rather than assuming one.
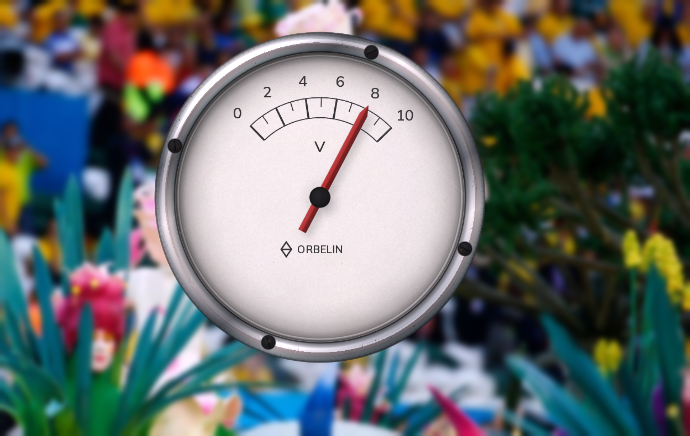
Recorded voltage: 8 V
